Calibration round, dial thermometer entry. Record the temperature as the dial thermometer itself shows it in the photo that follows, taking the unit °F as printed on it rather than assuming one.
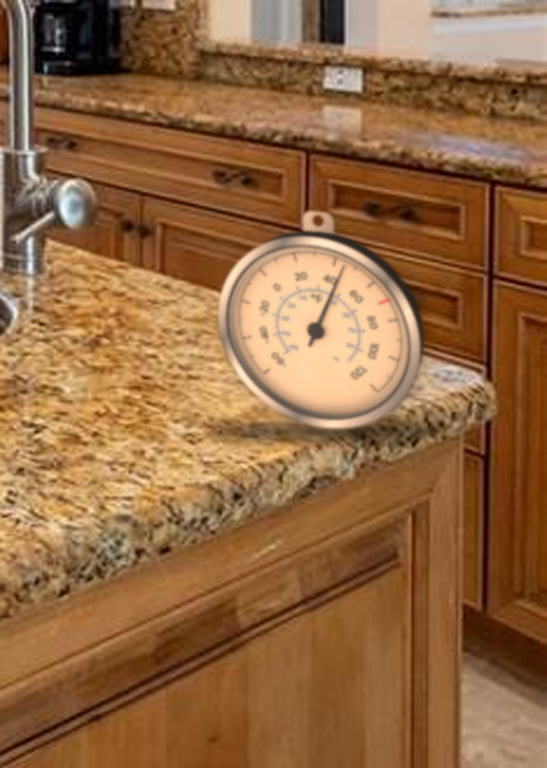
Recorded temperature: 45 °F
